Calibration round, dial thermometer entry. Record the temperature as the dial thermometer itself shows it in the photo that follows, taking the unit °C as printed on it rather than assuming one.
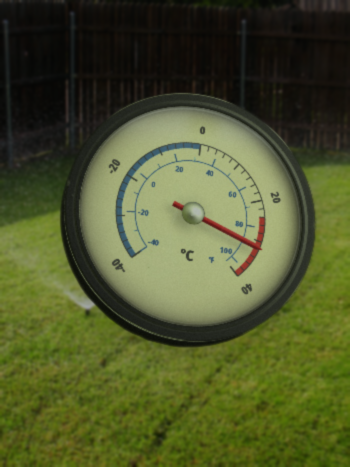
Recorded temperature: 32 °C
